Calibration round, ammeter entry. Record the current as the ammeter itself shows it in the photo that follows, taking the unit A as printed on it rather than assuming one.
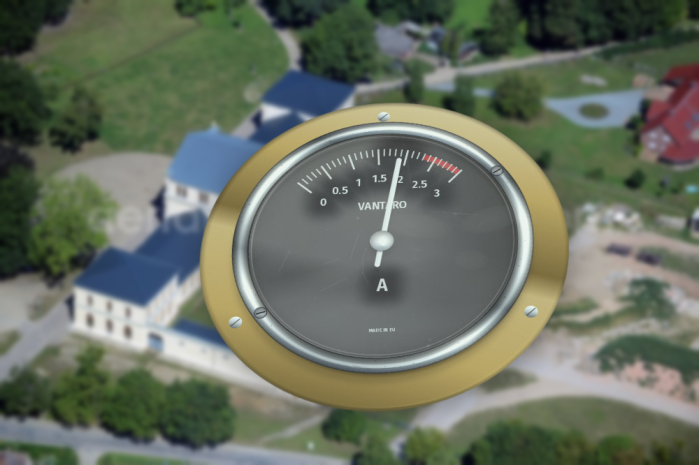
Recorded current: 1.9 A
